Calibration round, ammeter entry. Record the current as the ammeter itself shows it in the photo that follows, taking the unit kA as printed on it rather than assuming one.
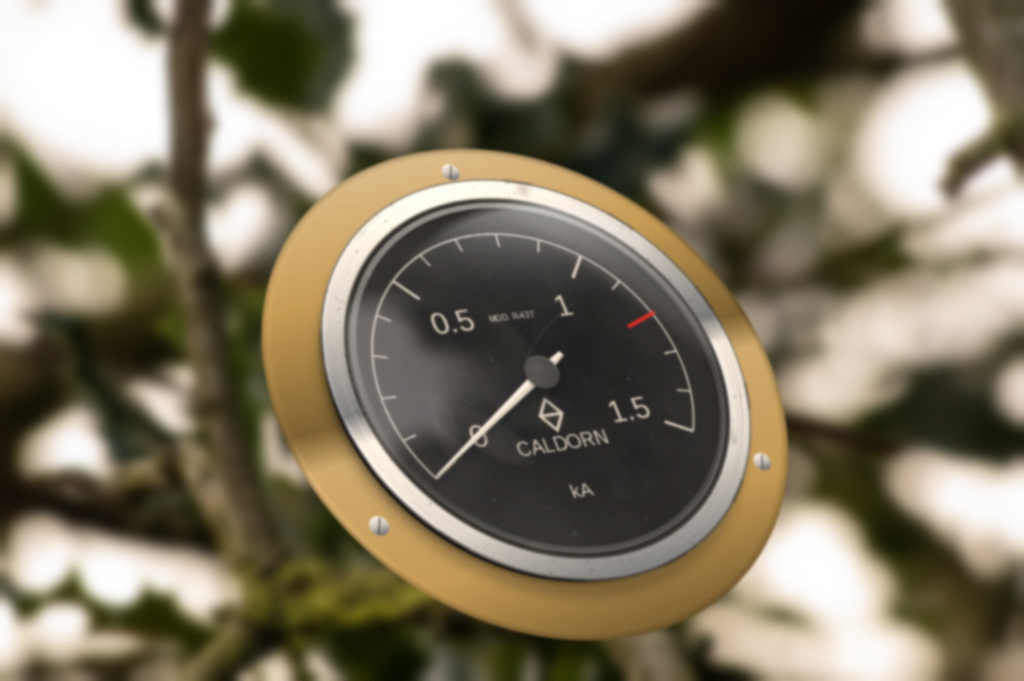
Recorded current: 0 kA
